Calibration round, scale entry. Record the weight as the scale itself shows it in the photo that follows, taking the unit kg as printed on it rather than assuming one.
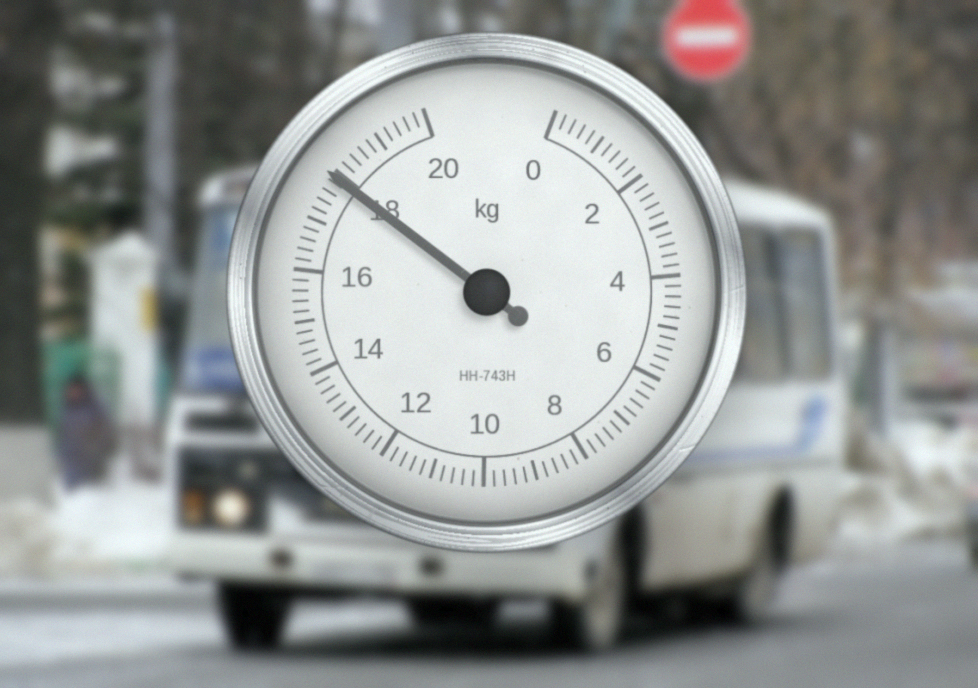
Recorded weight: 17.9 kg
